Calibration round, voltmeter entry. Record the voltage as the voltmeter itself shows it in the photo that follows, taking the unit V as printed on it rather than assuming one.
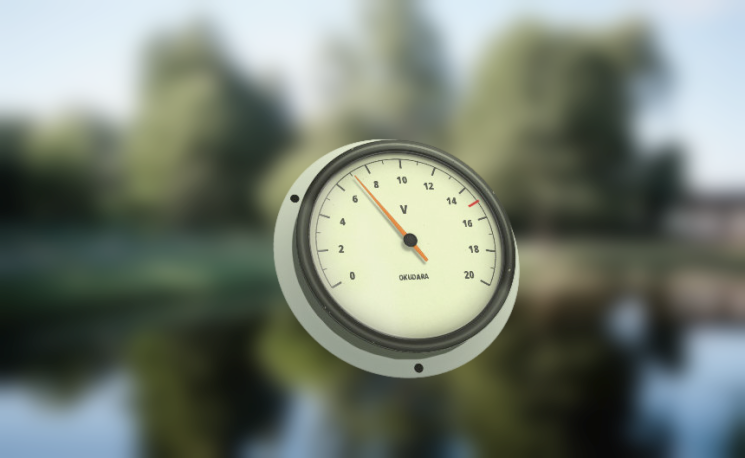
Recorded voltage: 7 V
